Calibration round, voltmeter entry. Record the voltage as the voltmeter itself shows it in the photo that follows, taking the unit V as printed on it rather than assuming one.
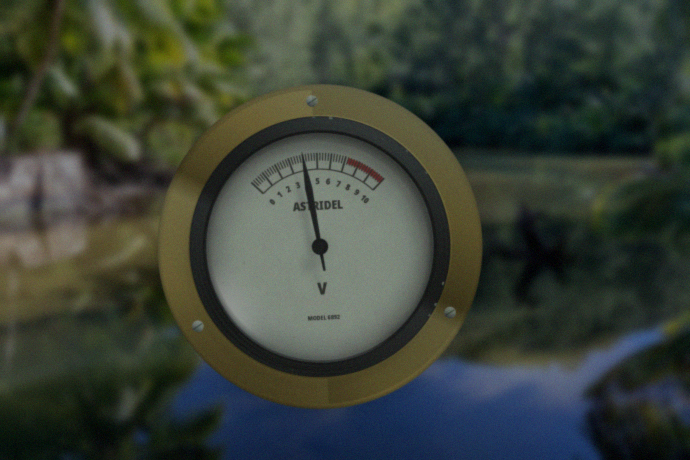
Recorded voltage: 4 V
